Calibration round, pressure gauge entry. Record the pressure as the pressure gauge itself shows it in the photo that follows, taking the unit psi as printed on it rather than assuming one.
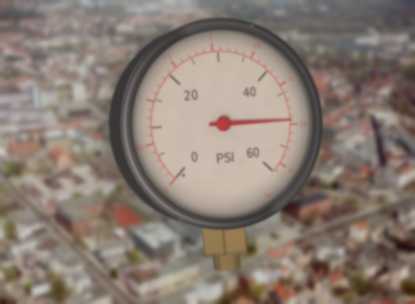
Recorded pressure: 50 psi
